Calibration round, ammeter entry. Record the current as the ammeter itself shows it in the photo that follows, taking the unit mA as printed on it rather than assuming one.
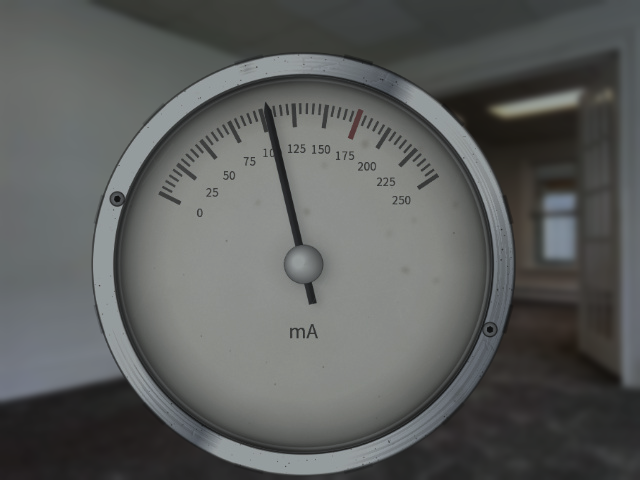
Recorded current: 105 mA
